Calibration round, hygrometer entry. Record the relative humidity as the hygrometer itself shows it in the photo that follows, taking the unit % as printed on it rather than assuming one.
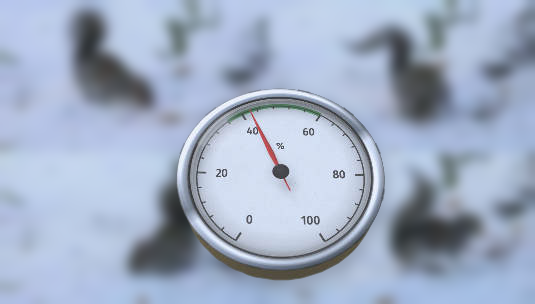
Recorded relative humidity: 42 %
